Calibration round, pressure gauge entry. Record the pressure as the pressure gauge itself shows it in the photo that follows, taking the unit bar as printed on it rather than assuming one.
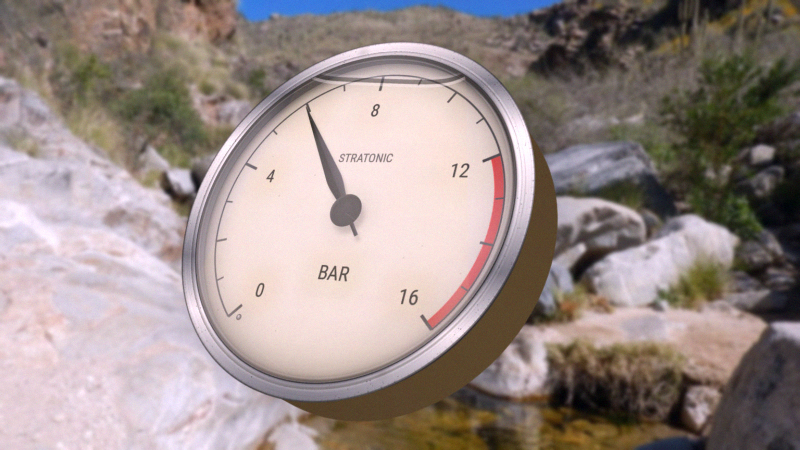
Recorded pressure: 6 bar
